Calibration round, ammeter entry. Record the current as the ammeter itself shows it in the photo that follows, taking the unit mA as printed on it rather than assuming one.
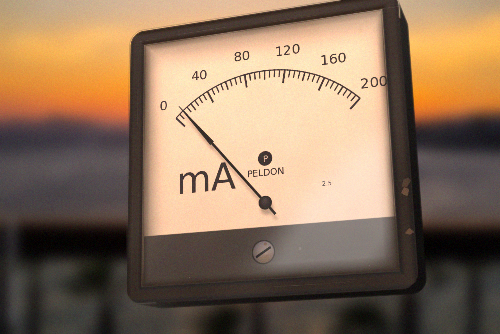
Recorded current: 10 mA
